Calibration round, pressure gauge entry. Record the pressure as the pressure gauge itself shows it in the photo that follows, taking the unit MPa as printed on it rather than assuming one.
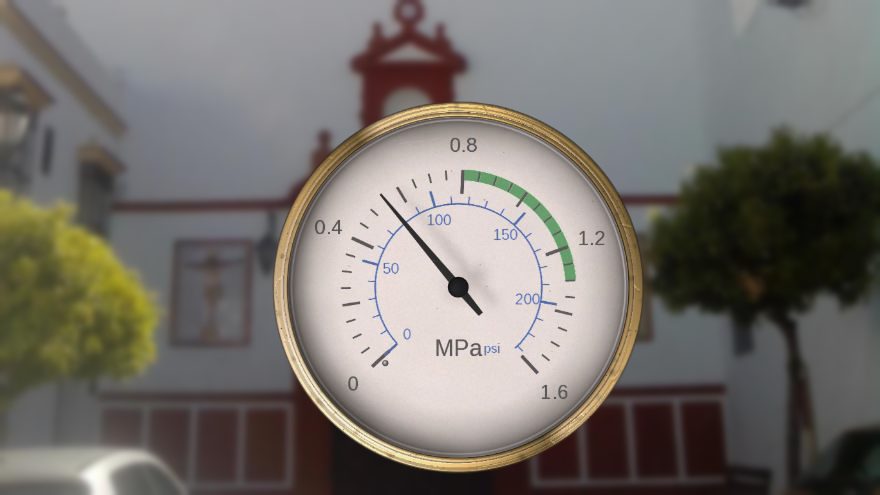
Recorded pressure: 0.55 MPa
